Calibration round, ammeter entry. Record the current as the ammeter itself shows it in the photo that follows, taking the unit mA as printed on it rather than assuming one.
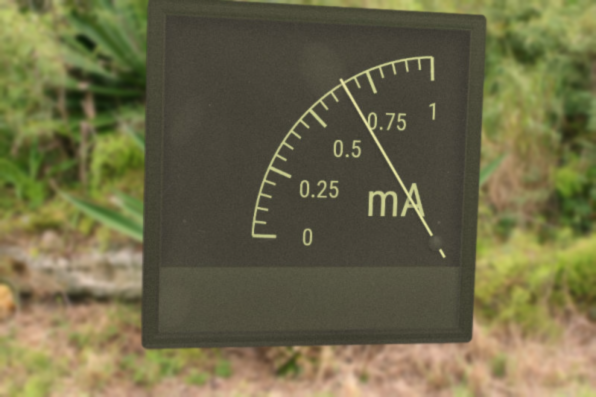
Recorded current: 0.65 mA
